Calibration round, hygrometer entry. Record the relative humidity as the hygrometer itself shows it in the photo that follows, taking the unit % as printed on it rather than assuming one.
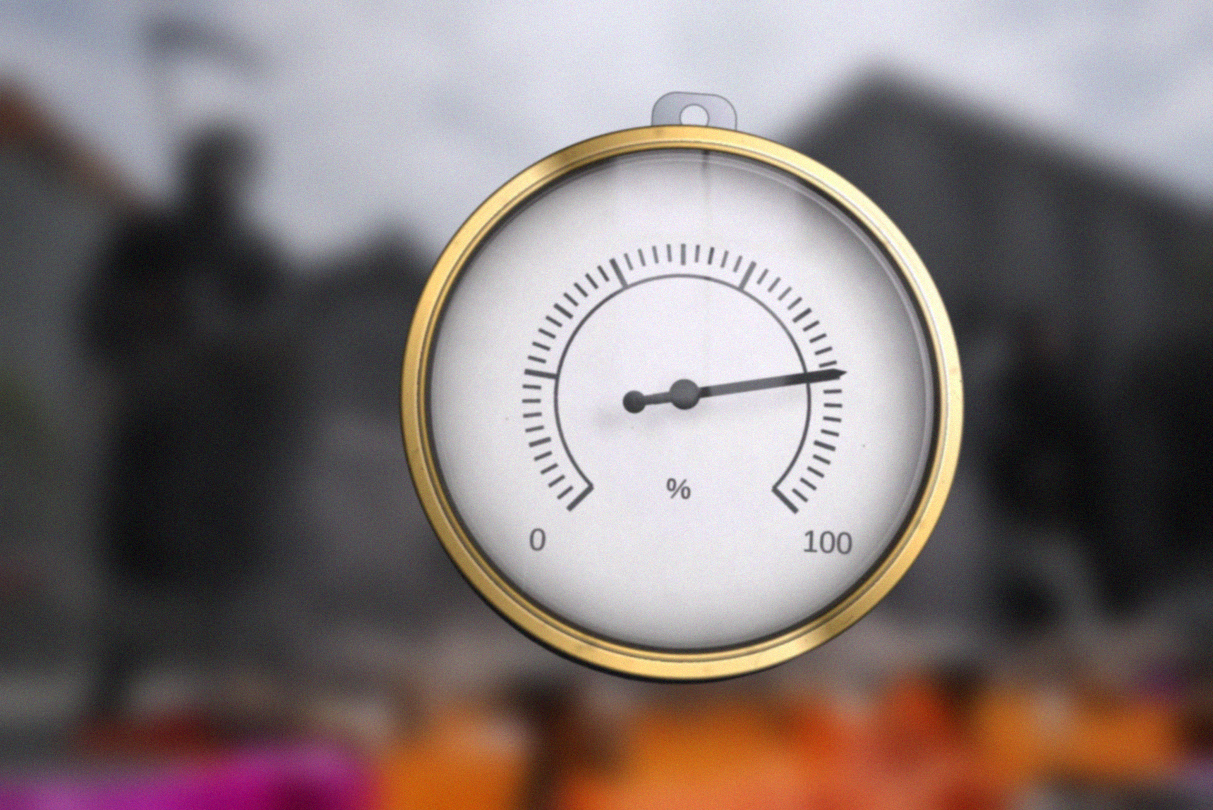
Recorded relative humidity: 80 %
